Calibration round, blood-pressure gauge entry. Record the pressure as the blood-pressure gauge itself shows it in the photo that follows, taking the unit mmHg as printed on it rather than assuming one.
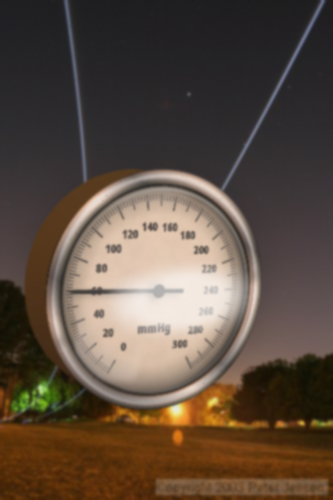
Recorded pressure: 60 mmHg
